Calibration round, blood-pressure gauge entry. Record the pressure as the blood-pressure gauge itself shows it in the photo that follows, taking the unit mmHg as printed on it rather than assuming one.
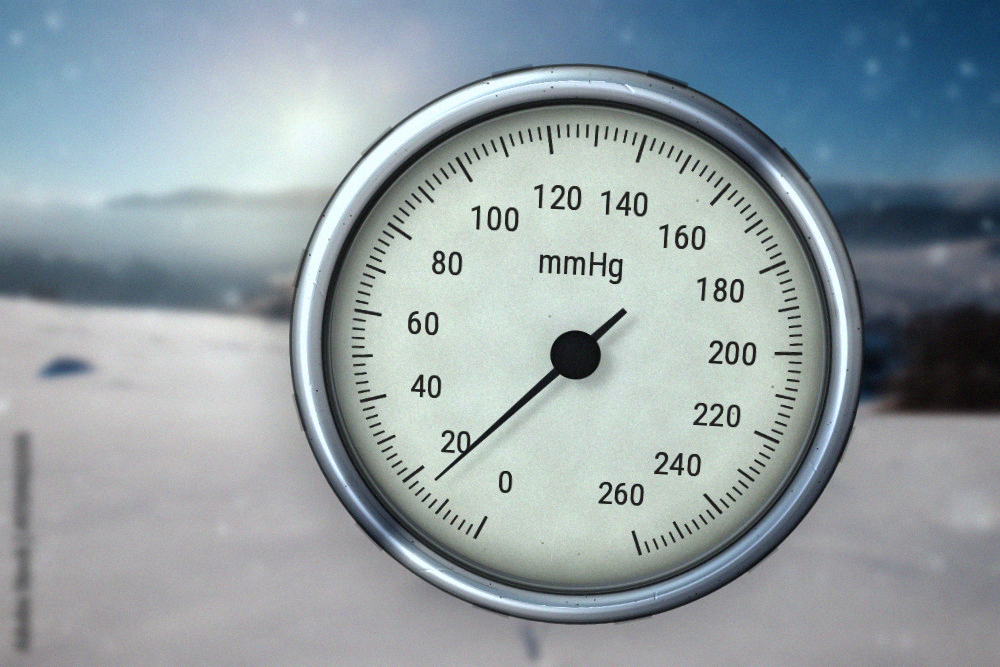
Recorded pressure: 16 mmHg
